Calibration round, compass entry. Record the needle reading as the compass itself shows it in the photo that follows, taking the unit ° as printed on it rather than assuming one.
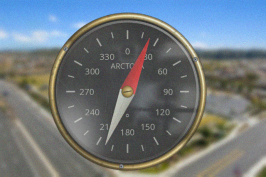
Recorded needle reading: 22.5 °
